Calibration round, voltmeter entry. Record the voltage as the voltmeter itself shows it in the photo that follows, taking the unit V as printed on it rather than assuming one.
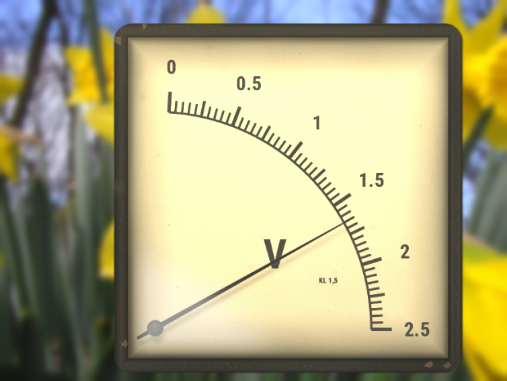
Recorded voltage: 1.65 V
